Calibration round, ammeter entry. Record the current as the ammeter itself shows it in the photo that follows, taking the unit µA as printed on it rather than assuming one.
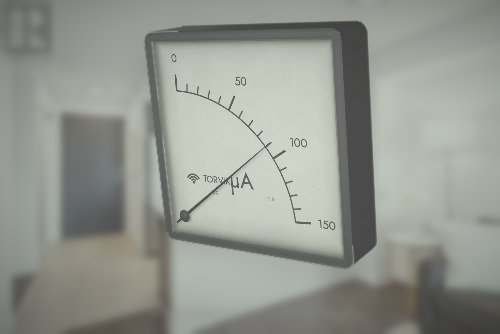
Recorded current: 90 µA
